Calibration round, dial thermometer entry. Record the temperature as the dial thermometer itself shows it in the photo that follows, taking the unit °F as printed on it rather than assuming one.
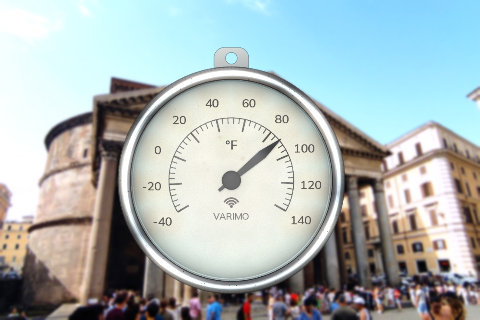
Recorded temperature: 88 °F
